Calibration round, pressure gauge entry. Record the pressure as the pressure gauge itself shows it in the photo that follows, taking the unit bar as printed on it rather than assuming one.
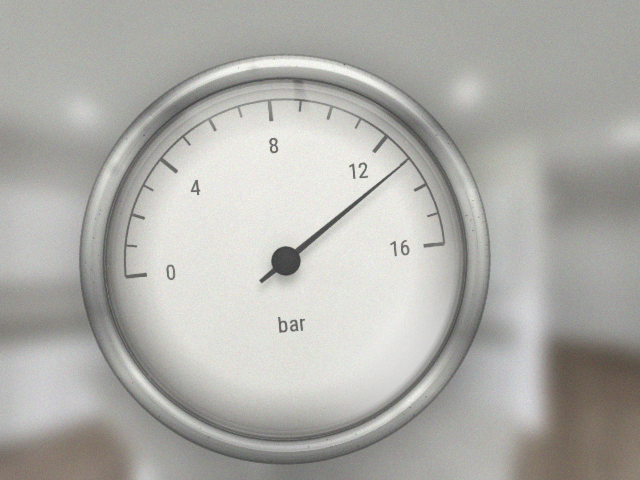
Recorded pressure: 13 bar
